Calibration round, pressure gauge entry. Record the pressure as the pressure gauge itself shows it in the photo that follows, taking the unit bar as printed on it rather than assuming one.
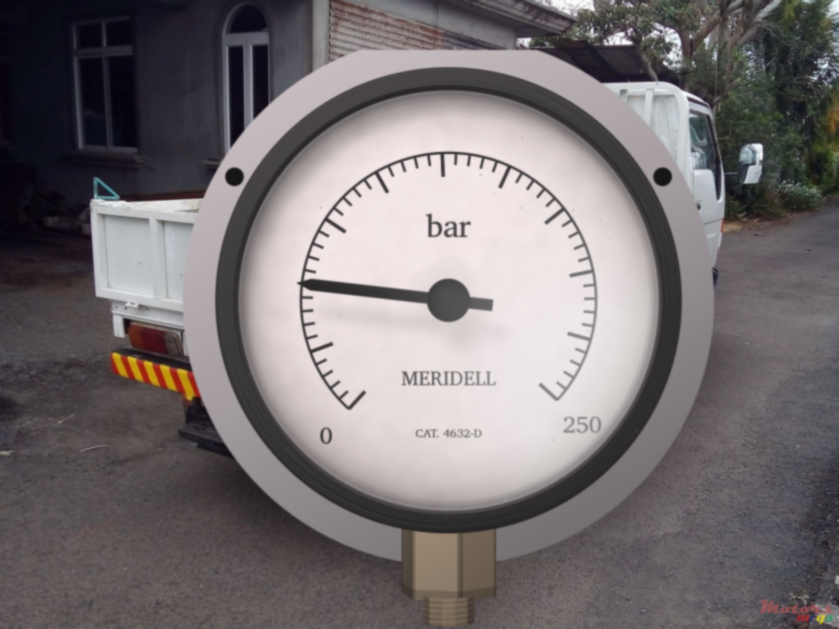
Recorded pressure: 50 bar
